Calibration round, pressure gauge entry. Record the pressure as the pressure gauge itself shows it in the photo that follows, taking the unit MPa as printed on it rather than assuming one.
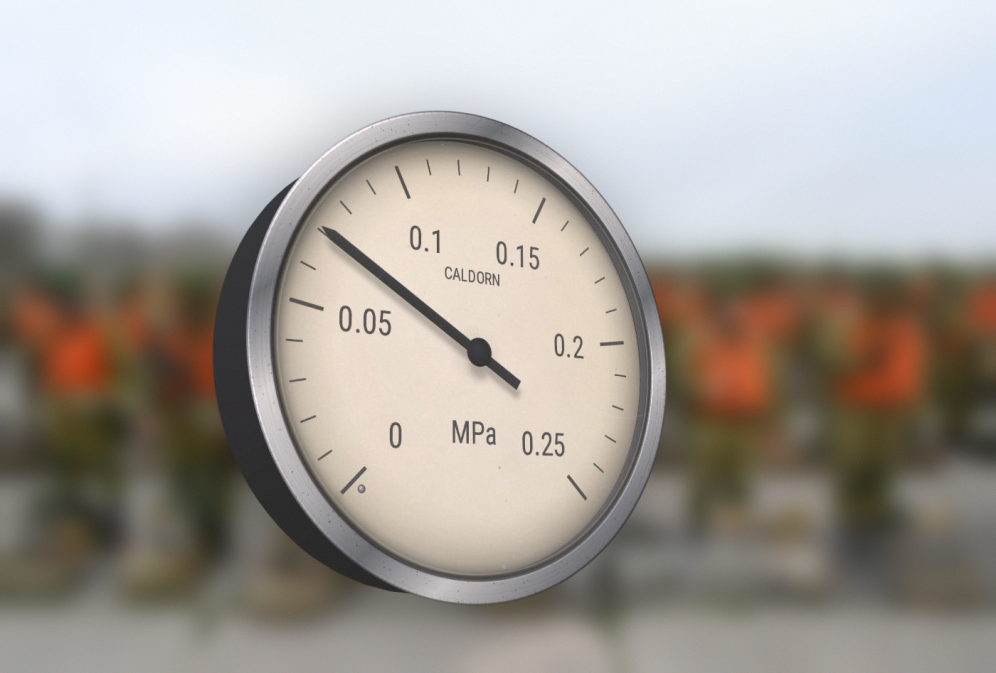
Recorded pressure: 0.07 MPa
